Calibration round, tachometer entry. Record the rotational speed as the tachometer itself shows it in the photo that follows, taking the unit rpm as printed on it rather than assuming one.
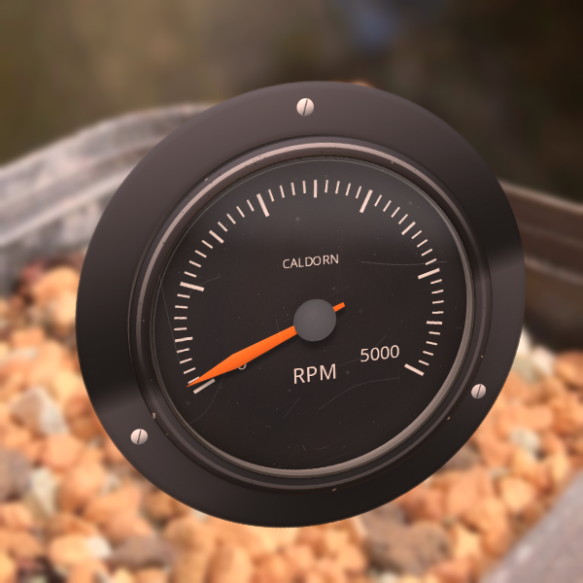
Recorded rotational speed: 100 rpm
